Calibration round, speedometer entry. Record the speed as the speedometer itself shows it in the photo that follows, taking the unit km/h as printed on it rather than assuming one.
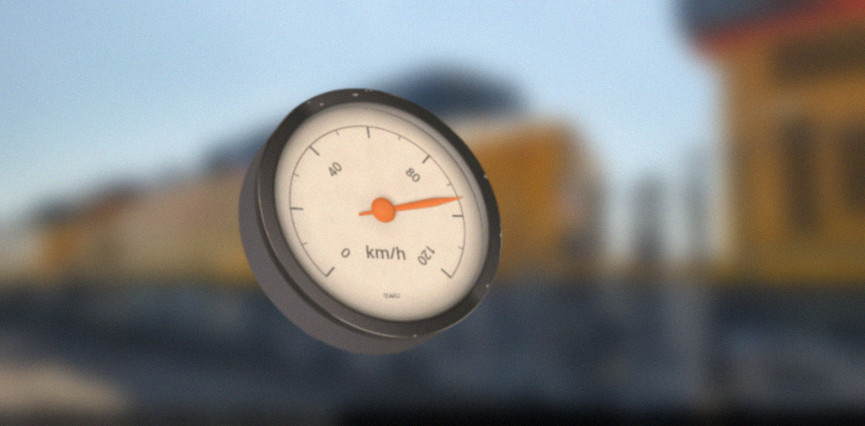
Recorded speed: 95 km/h
